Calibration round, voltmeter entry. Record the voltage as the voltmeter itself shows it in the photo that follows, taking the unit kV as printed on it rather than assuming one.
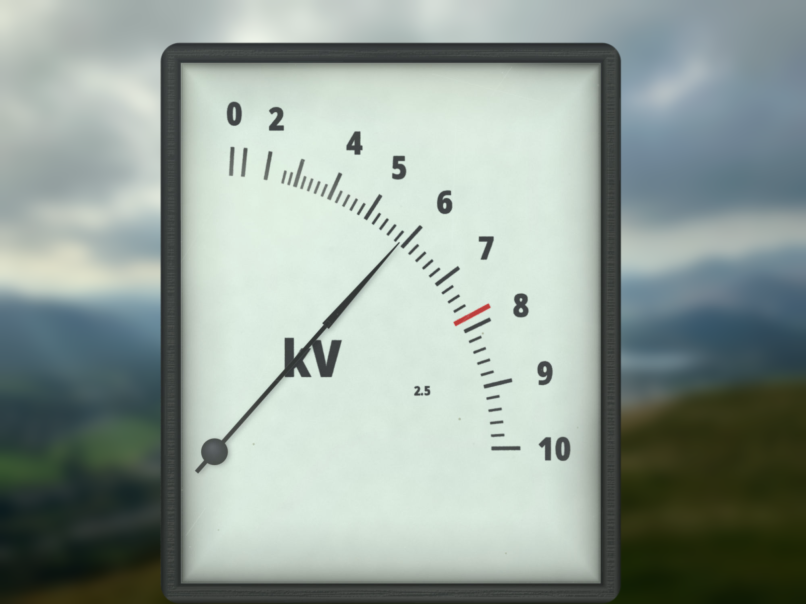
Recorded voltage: 5.9 kV
